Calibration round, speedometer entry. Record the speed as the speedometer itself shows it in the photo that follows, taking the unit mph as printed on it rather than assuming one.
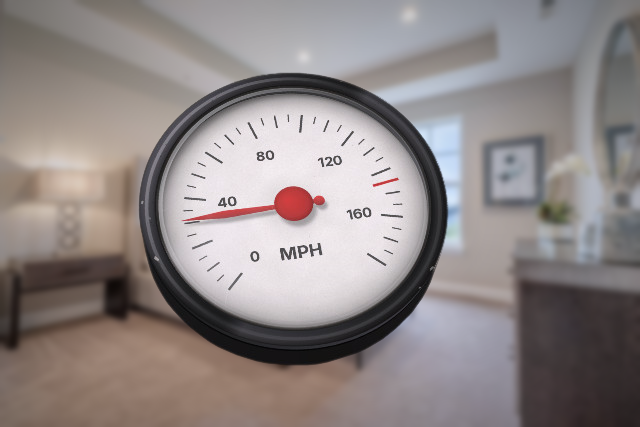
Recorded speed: 30 mph
